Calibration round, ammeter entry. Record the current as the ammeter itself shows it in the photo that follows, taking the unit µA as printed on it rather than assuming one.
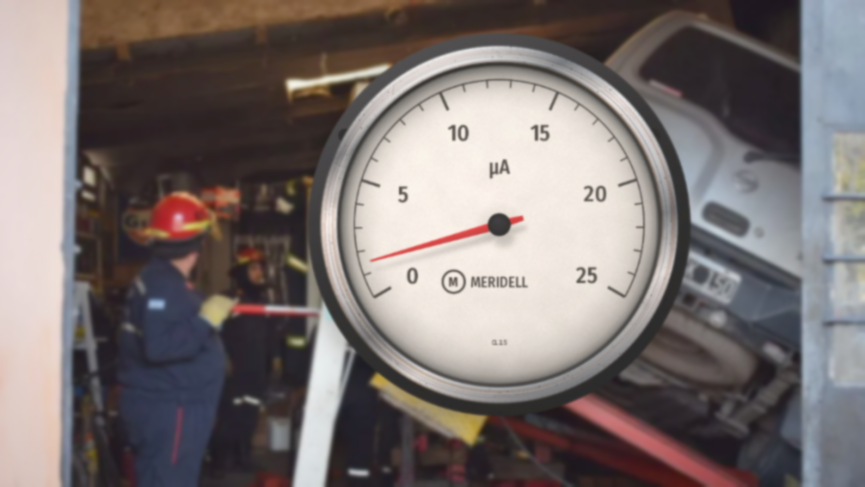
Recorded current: 1.5 µA
